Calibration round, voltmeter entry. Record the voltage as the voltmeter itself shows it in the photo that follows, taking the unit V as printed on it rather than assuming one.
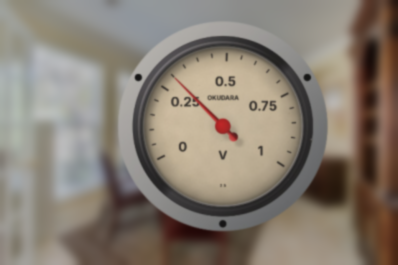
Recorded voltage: 0.3 V
